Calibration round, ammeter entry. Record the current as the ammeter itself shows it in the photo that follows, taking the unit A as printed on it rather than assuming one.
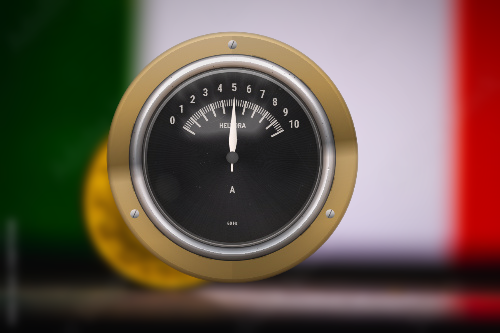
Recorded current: 5 A
